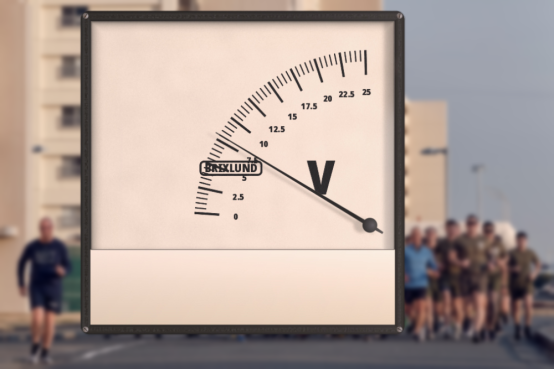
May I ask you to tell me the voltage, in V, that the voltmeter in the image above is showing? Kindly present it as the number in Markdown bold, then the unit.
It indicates **8** V
